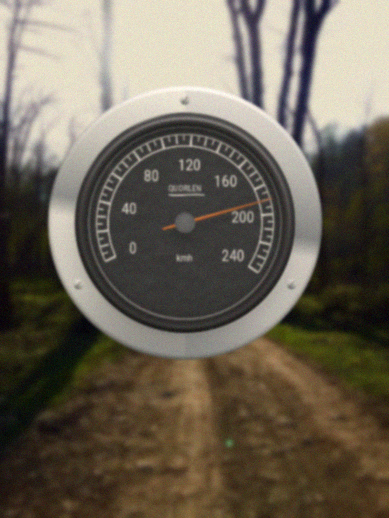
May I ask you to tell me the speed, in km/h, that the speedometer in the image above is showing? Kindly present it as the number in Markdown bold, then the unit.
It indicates **190** km/h
